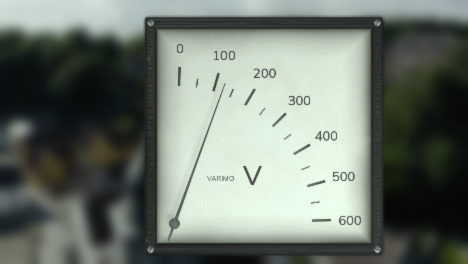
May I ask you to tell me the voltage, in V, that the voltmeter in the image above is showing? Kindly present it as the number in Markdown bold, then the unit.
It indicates **125** V
